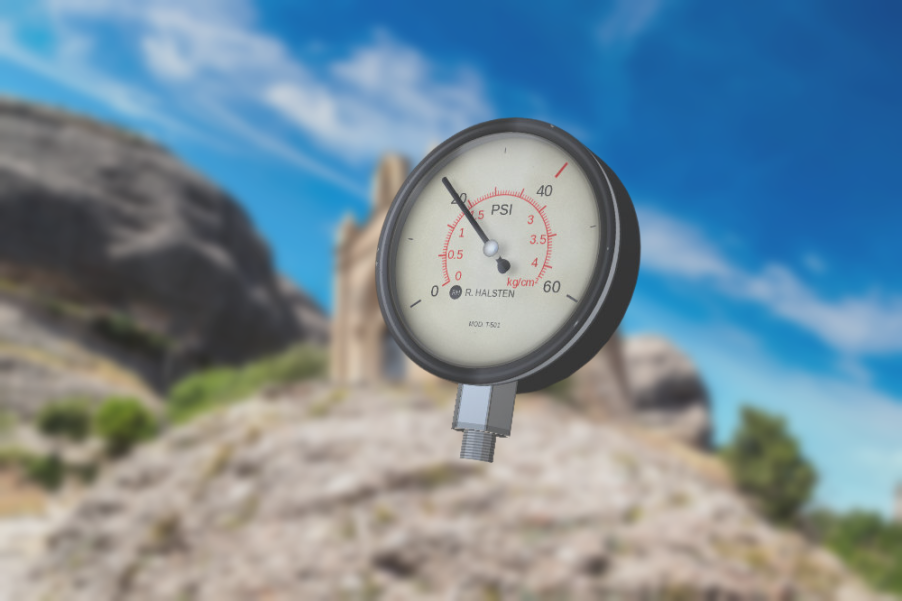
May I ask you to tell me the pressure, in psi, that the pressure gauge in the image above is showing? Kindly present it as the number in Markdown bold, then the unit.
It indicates **20** psi
